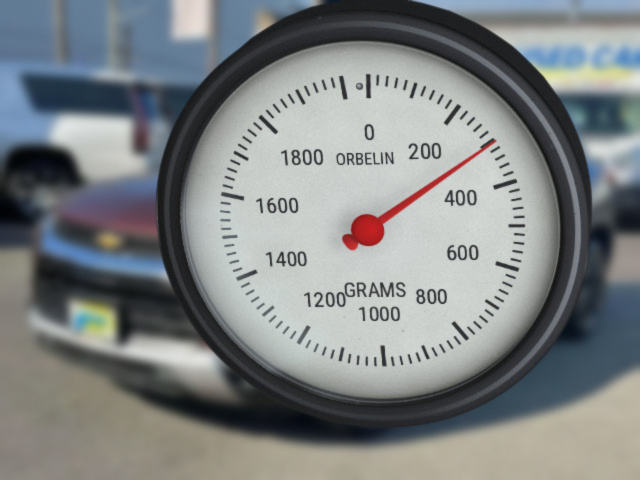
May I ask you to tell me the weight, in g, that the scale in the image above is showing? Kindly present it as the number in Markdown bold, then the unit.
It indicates **300** g
